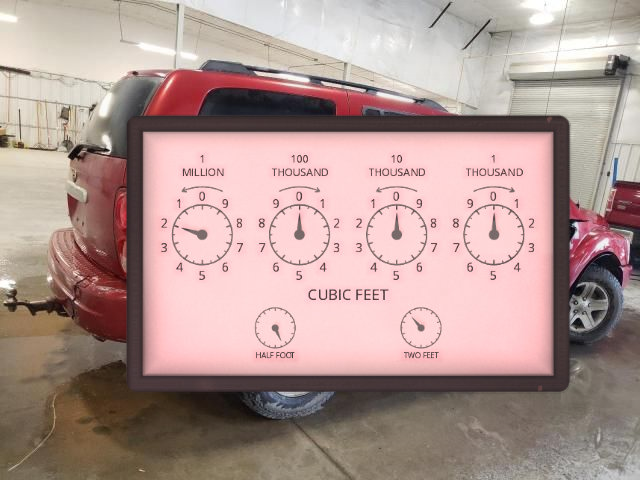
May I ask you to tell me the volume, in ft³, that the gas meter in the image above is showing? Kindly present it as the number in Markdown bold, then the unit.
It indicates **200000** ft³
